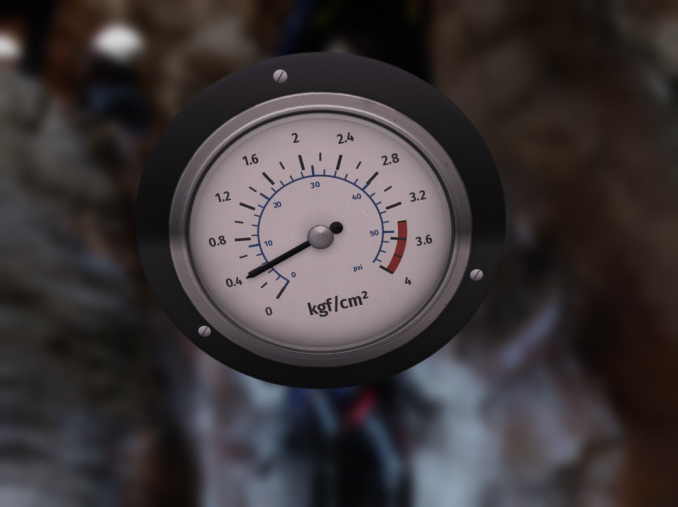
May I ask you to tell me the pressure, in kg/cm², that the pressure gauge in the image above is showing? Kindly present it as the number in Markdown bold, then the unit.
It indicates **0.4** kg/cm²
